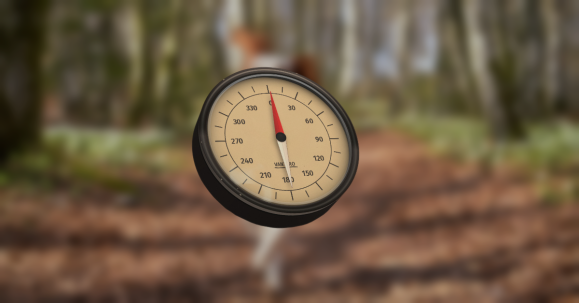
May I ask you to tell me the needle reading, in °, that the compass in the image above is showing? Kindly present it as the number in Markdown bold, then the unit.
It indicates **0** °
